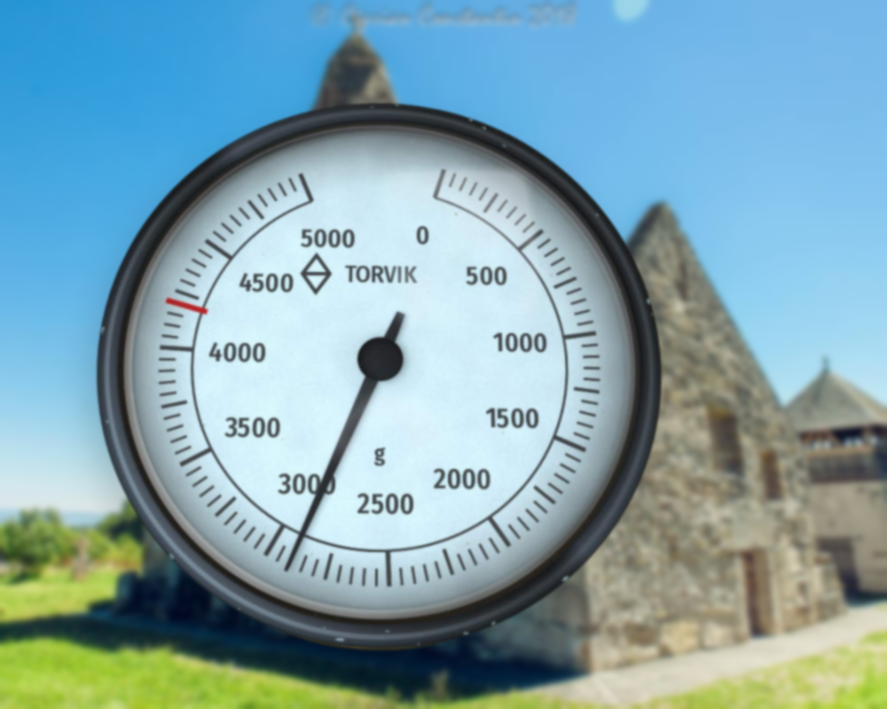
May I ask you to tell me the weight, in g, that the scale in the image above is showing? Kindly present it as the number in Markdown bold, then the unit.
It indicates **2900** g
